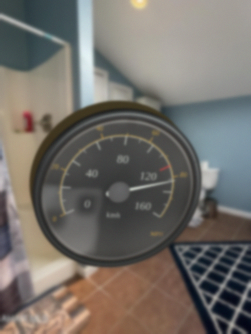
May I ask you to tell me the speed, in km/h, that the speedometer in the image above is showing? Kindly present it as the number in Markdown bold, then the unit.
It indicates **130** km/h
